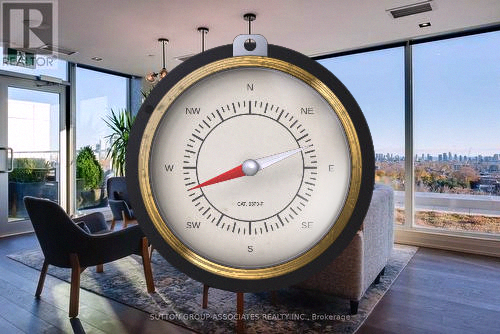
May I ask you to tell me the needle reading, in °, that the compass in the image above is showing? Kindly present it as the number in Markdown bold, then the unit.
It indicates **250** °
